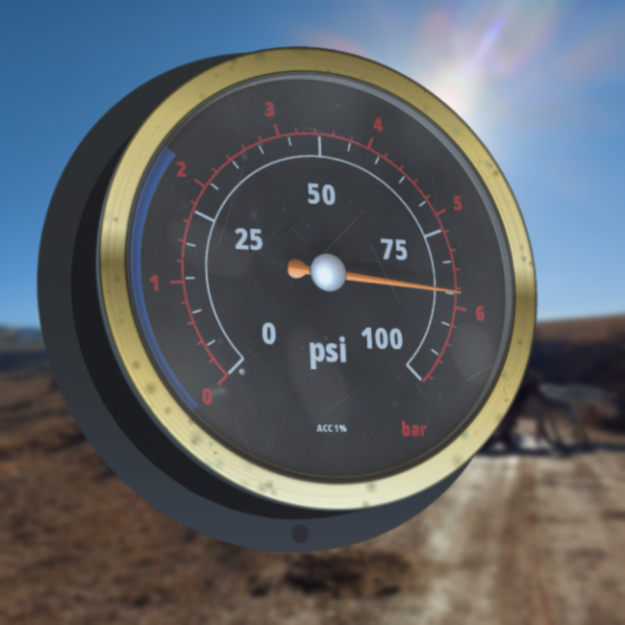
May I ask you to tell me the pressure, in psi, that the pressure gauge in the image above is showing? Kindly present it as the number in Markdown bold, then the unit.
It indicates **85** psi
